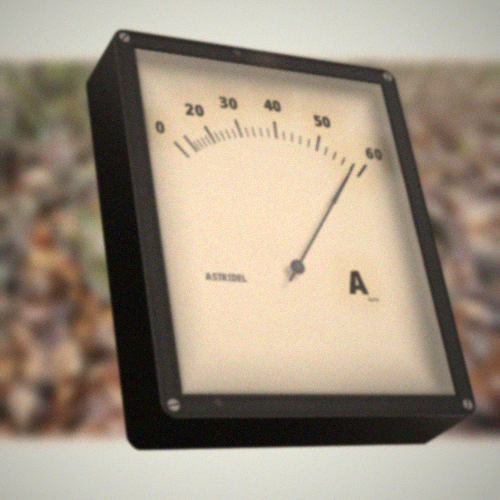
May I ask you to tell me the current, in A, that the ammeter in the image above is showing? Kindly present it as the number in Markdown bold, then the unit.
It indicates **58** A
